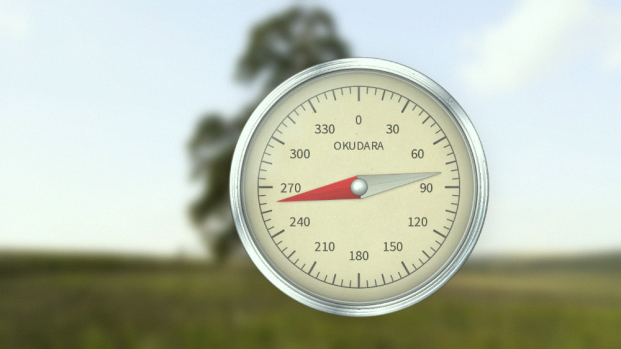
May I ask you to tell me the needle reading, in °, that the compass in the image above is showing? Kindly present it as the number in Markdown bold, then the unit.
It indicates **260** °
